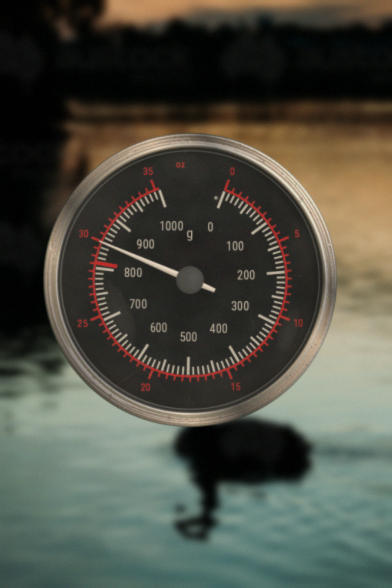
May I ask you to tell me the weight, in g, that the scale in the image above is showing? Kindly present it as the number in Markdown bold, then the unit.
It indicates **850** g
